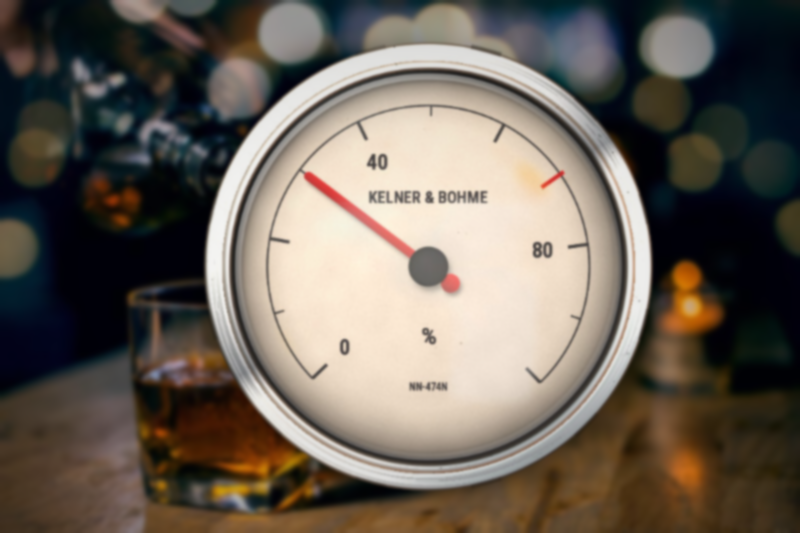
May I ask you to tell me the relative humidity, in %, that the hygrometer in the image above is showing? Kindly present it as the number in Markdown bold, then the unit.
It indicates **30** %
